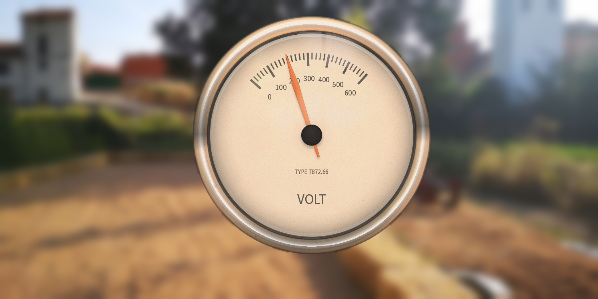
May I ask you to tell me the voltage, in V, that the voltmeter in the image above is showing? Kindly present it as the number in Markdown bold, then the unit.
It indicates **200** V
